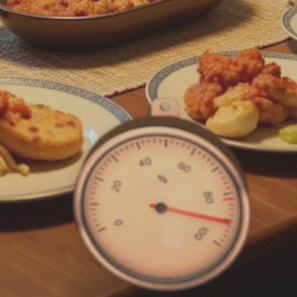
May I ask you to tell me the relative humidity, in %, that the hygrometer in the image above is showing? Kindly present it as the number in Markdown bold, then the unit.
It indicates **90** %
